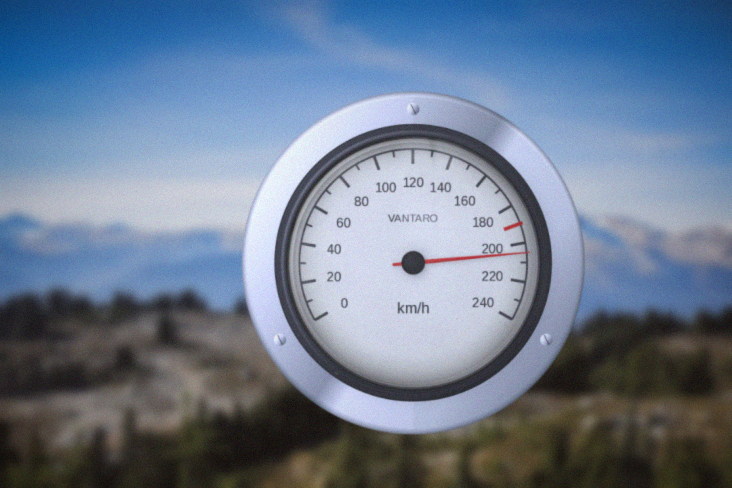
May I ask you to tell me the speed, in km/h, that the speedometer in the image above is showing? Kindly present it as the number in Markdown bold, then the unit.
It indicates **205** km/h
